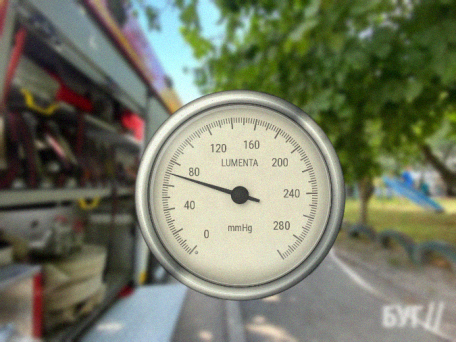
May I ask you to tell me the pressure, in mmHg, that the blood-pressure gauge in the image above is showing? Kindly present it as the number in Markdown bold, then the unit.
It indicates **70** mmHg
